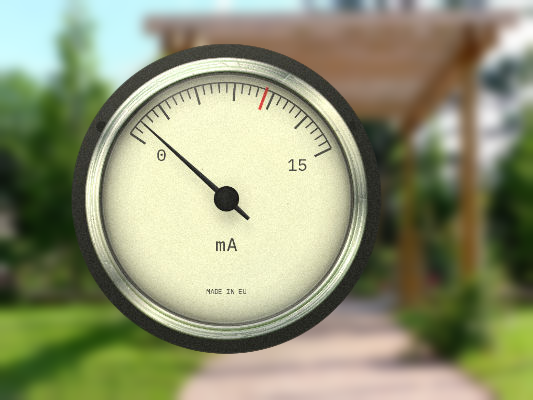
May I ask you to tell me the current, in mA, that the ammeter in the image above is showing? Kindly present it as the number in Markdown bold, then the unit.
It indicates **1** mA
